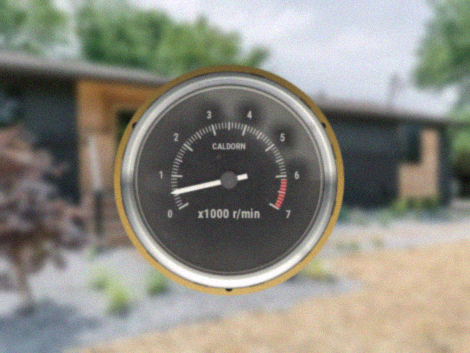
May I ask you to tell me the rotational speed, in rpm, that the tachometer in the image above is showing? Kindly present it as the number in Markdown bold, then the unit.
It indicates **500** rpm
